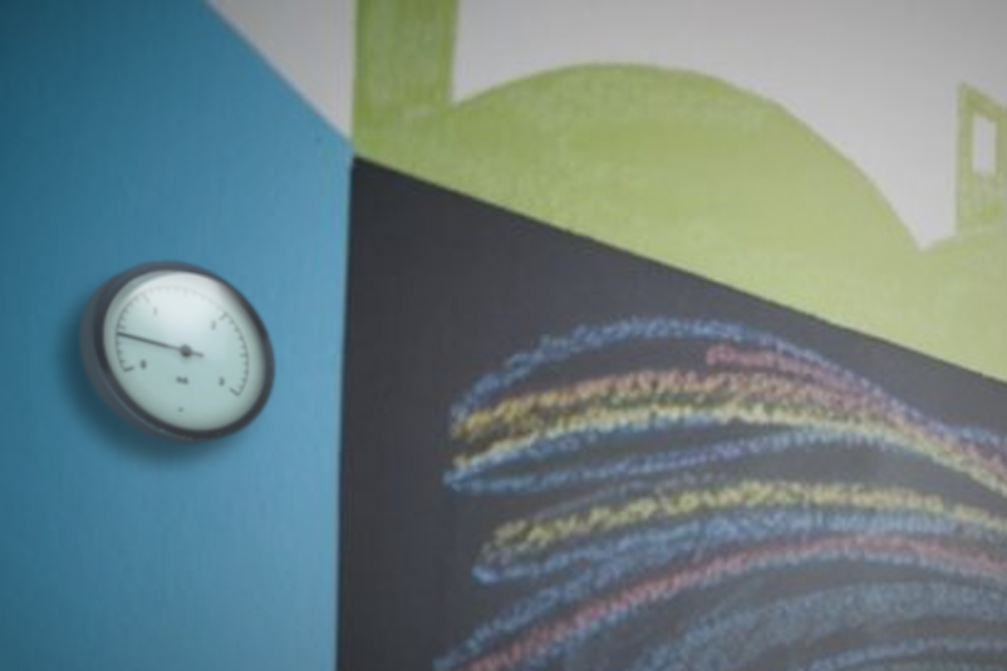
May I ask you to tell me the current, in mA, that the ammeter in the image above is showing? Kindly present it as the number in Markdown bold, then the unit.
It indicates **0.4** mA
